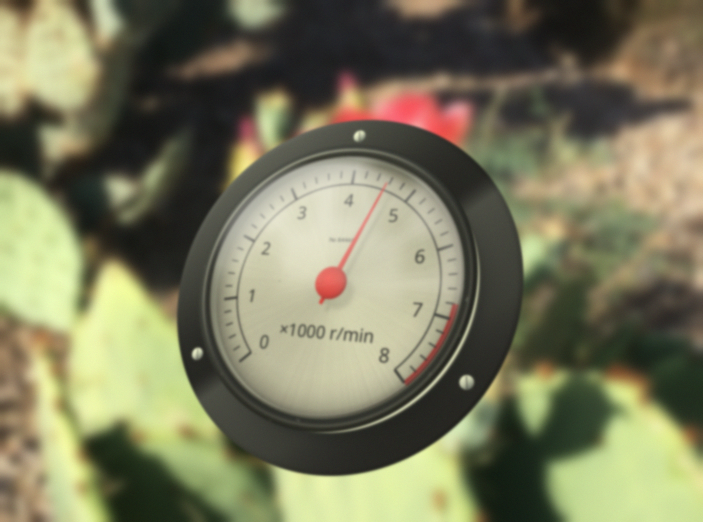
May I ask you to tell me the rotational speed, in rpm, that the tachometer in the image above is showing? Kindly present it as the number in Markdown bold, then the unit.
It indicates **4600** rpm
